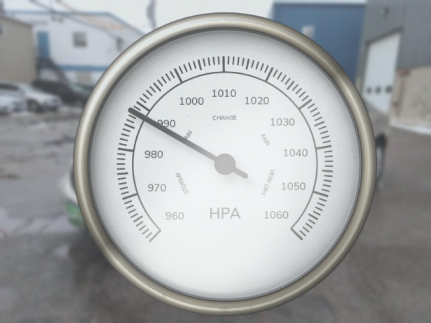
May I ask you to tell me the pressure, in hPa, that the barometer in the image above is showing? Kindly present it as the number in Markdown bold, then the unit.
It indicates **988** hPa
